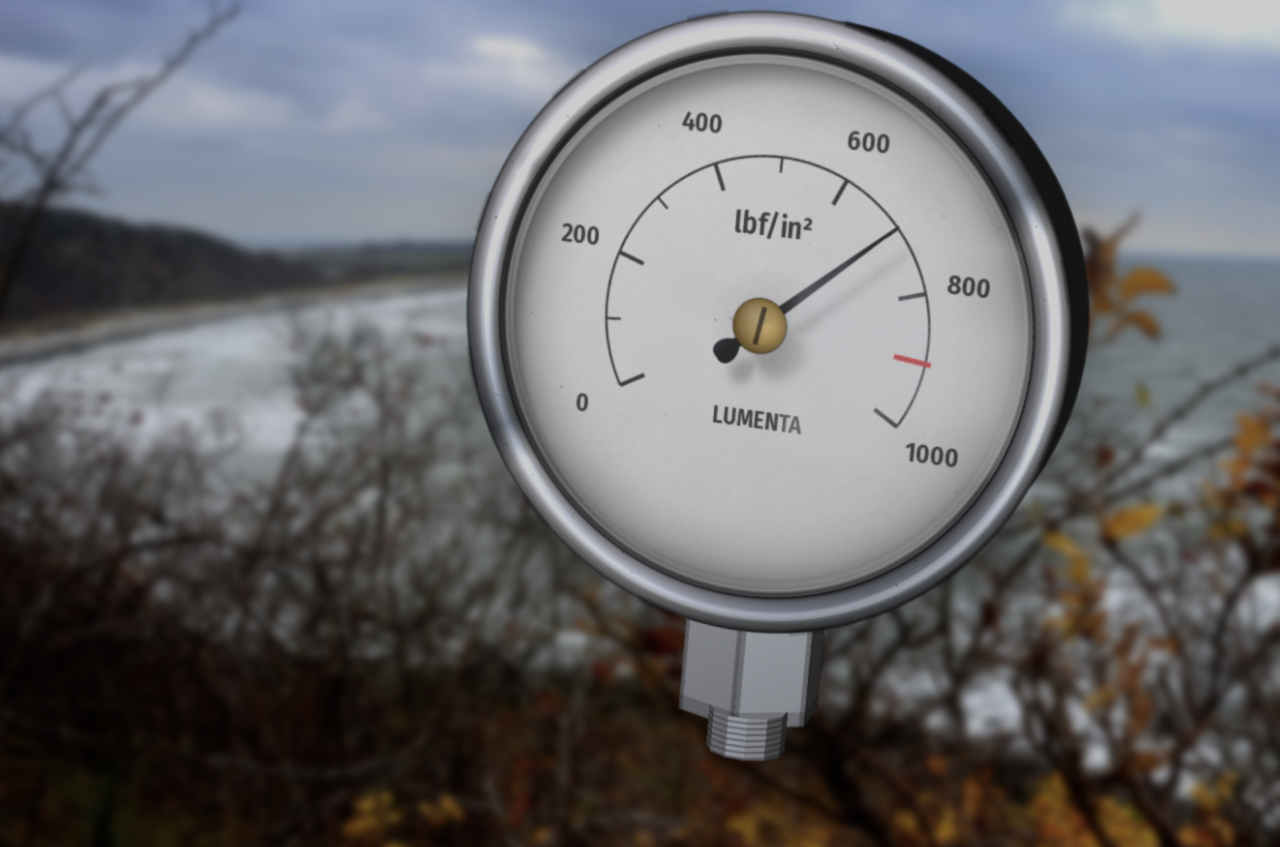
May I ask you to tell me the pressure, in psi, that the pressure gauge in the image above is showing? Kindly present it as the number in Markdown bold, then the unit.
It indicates **700** psi
